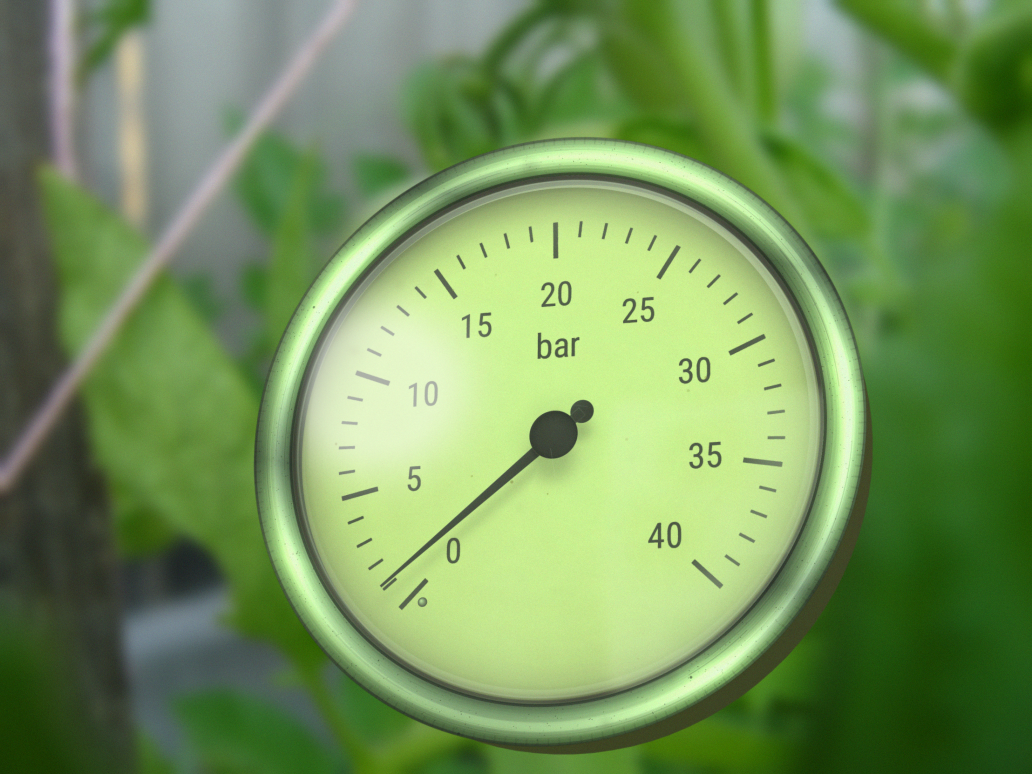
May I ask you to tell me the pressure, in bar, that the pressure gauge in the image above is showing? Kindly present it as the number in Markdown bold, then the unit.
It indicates **1** bar
